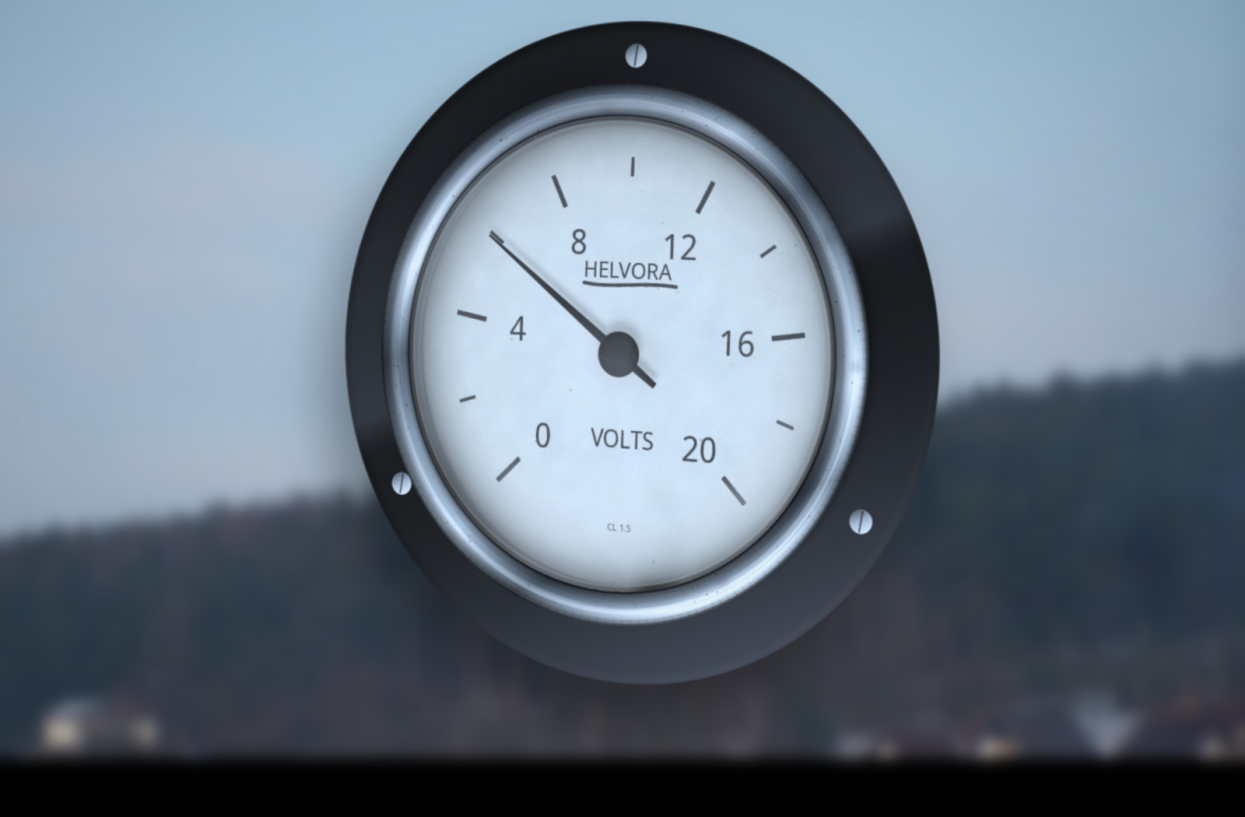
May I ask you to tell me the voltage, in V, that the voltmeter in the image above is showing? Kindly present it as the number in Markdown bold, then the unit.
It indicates **6** V
